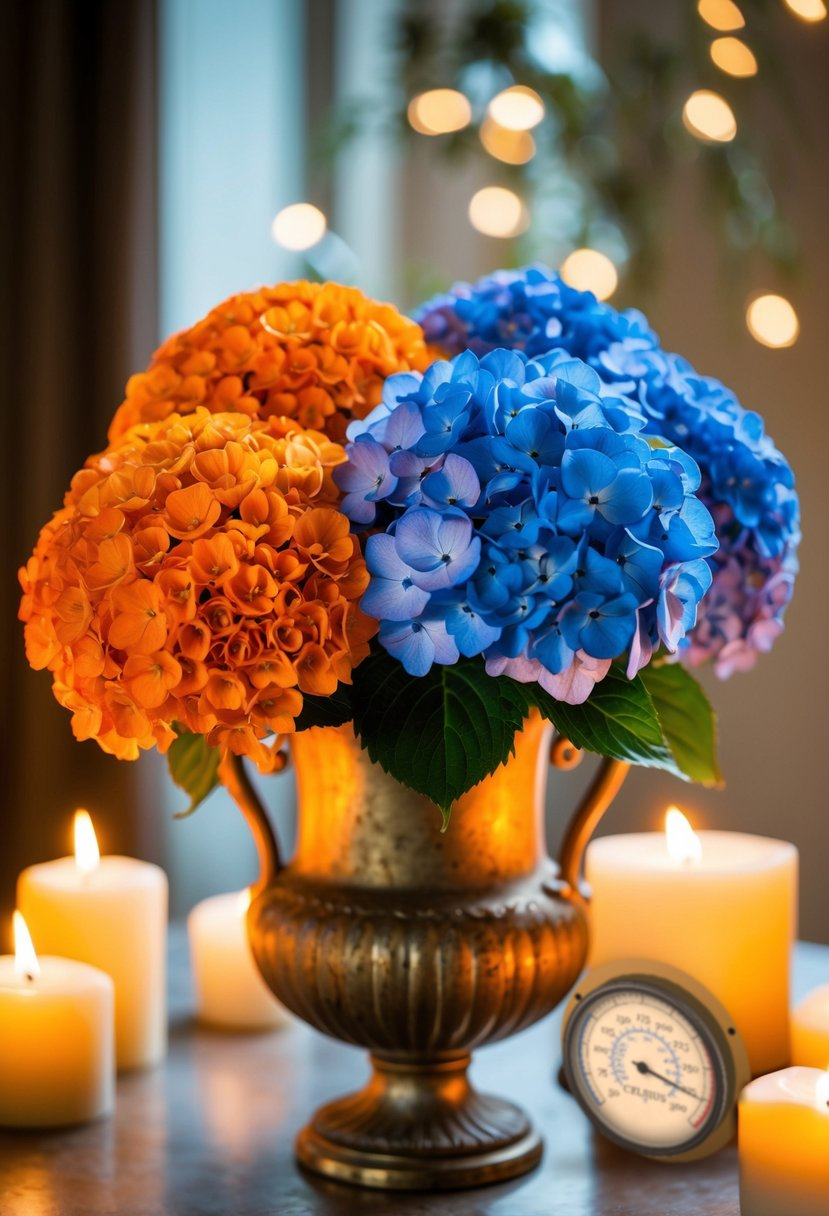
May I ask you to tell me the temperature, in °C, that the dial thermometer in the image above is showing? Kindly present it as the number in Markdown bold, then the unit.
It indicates **275** °C
